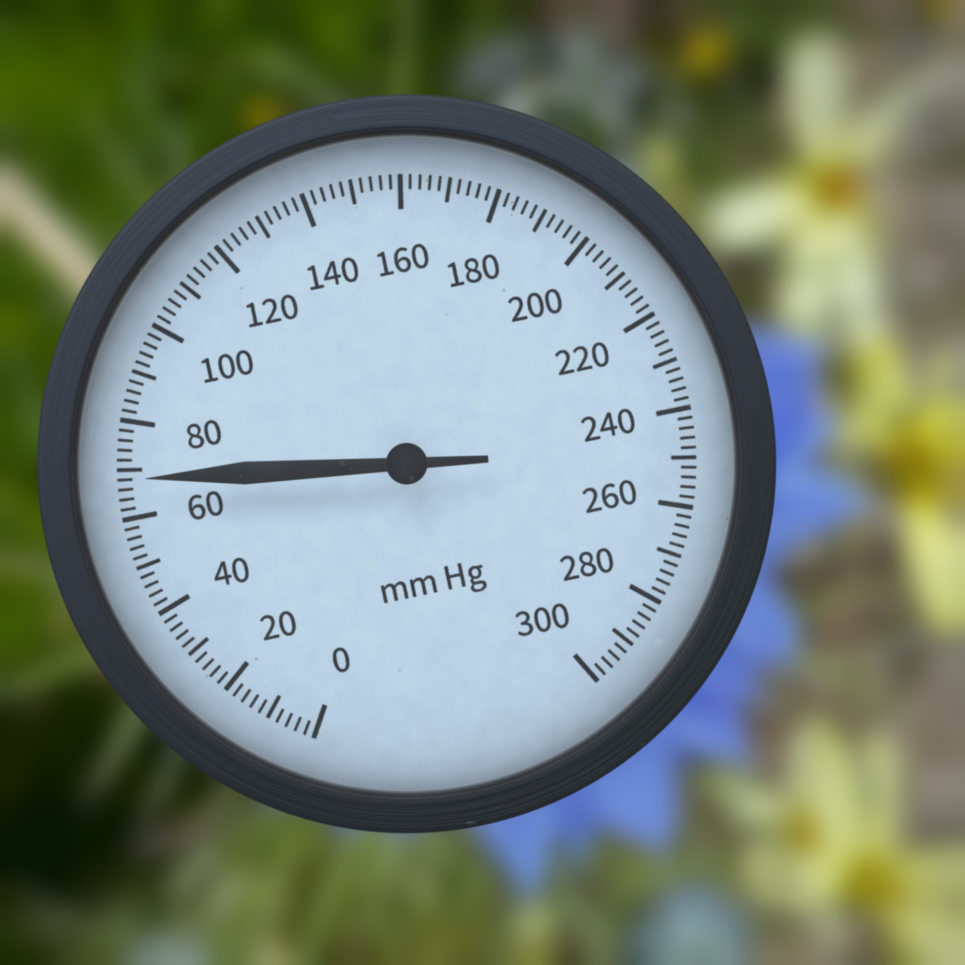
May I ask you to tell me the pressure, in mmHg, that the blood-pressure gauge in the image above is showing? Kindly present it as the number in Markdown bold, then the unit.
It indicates **68** mmHg
